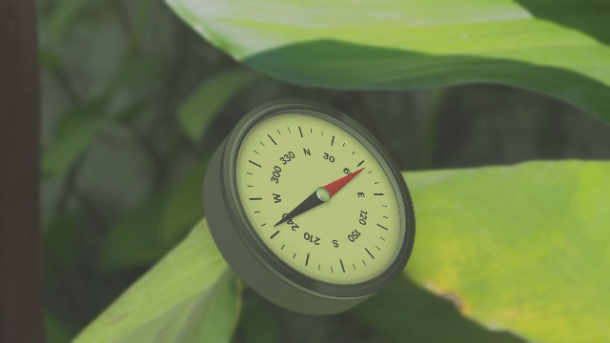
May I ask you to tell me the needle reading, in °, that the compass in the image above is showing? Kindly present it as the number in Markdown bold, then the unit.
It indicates **65** °
